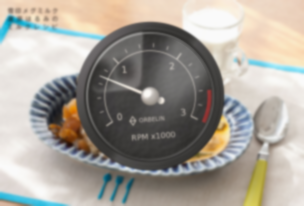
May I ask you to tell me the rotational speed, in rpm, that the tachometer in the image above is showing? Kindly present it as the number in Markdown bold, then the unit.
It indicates **700** rpm
